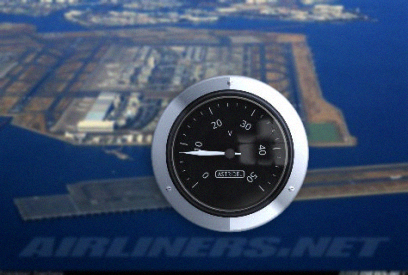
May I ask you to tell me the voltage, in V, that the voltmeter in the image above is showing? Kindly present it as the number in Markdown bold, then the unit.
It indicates **8** V
